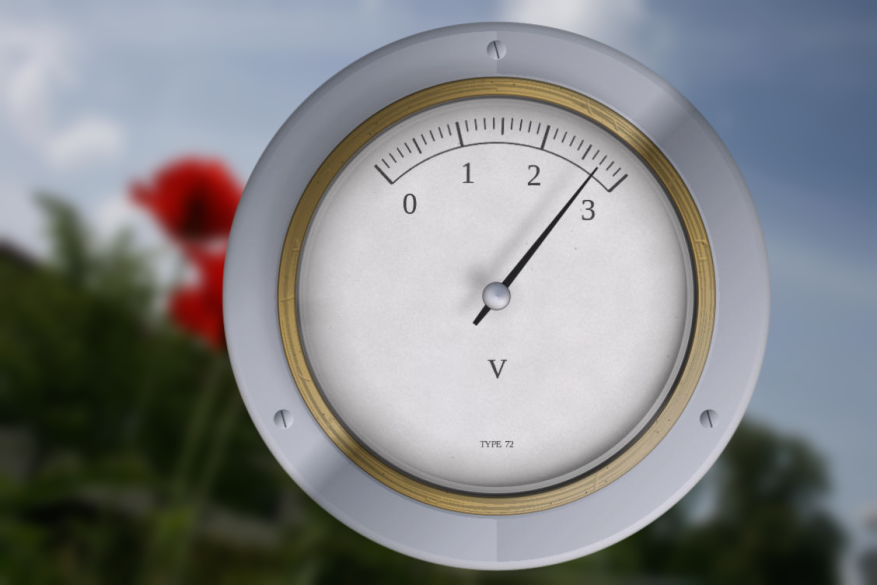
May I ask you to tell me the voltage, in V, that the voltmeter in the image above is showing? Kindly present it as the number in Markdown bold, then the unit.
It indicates **2.7** V
